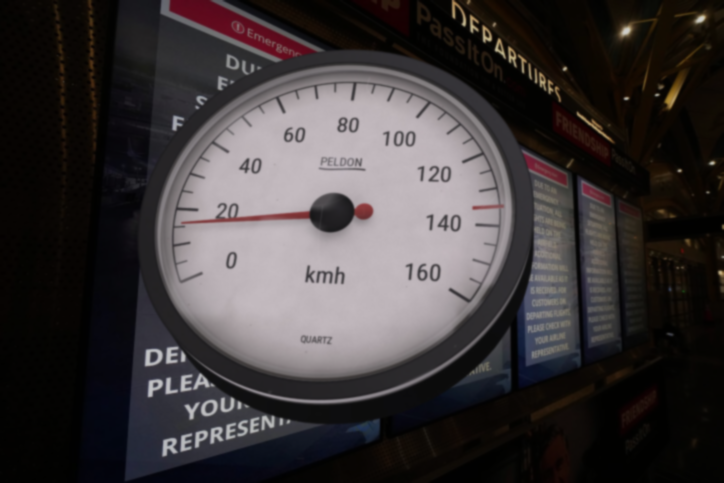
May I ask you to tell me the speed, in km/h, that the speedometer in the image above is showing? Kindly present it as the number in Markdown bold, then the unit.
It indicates **15** km/h
